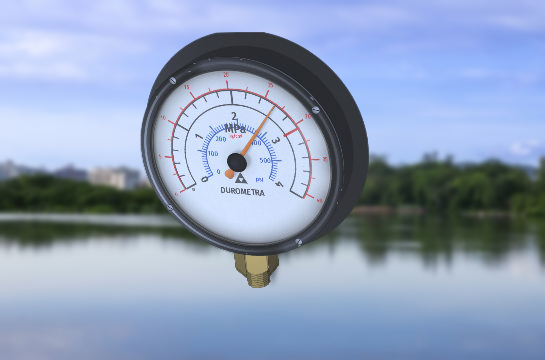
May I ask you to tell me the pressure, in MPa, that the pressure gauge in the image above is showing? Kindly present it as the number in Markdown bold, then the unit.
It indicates **2.6** MPa
